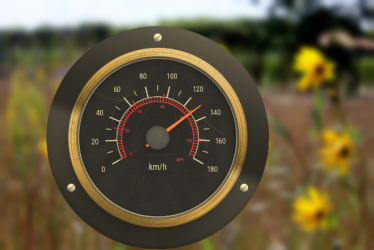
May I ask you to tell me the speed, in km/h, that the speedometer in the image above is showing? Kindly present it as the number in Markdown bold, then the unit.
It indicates **130** km/h
